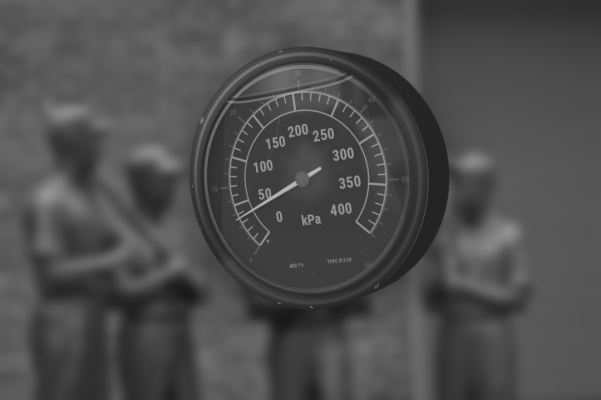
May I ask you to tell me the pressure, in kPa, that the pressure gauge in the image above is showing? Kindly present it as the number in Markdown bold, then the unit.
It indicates **35** kPa
